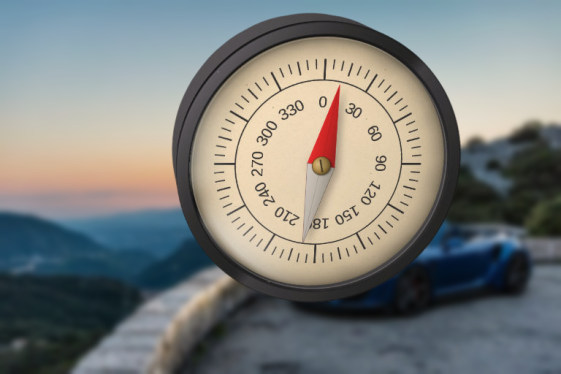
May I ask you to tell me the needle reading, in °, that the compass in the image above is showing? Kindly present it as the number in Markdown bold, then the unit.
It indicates **10** °
